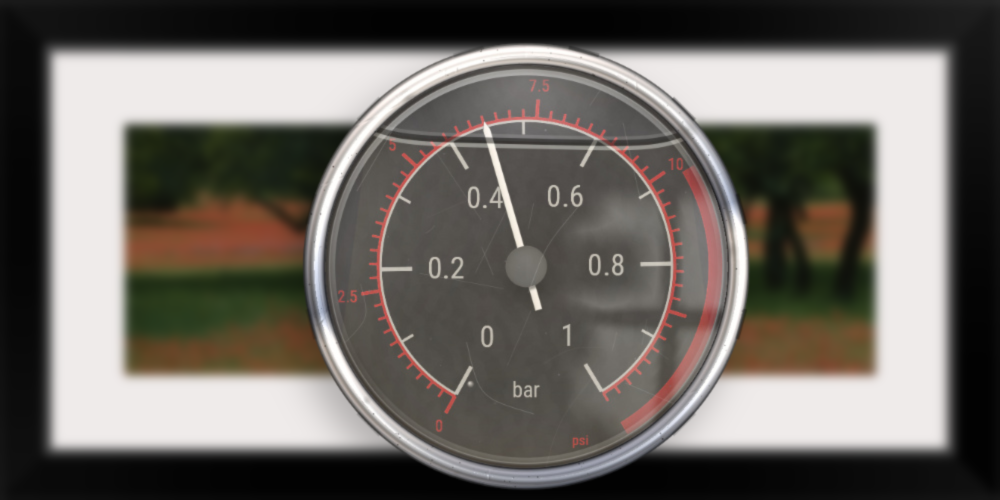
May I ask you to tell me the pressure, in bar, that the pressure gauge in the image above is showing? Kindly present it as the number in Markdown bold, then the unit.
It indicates **0.45** bar
